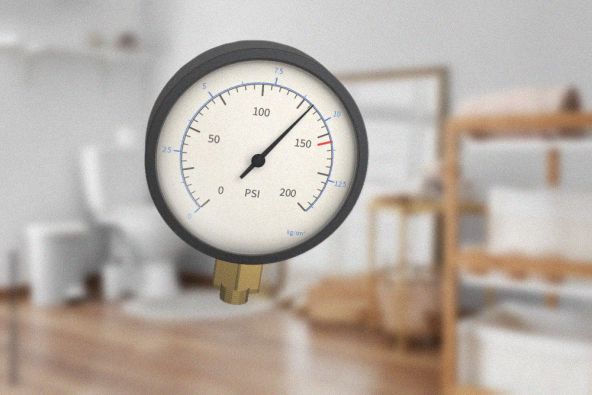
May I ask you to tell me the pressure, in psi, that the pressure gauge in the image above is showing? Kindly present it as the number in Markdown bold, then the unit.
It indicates **130** psi
